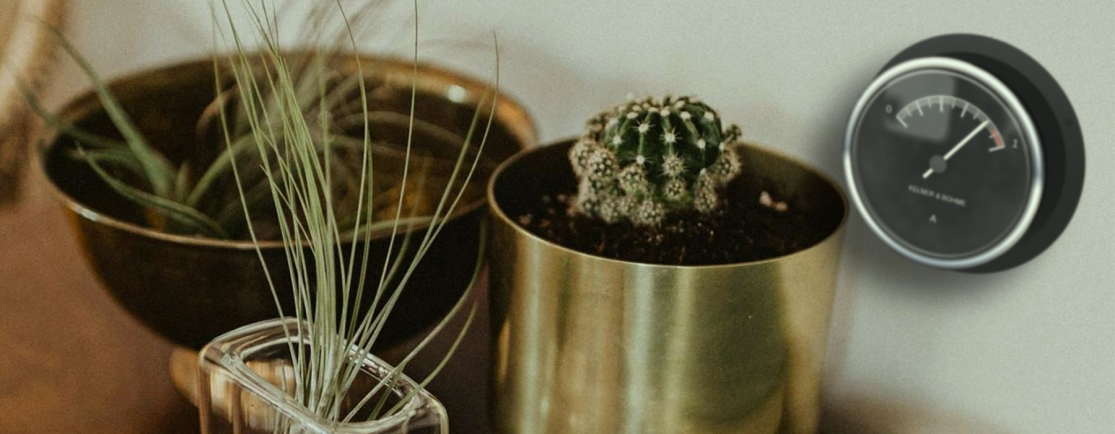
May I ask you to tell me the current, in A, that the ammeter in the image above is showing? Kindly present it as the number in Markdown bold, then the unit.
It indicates **0.8** A
